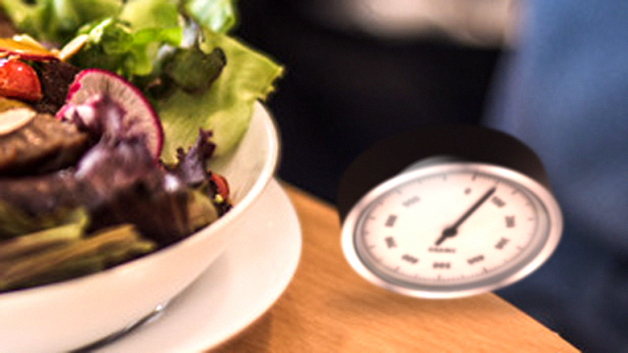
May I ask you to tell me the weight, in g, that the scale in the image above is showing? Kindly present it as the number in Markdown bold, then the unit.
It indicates **50** g
